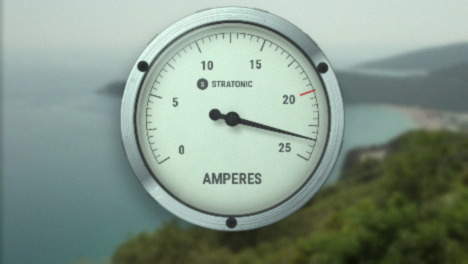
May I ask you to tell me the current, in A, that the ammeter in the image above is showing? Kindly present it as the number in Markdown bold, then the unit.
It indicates **23.5** A
